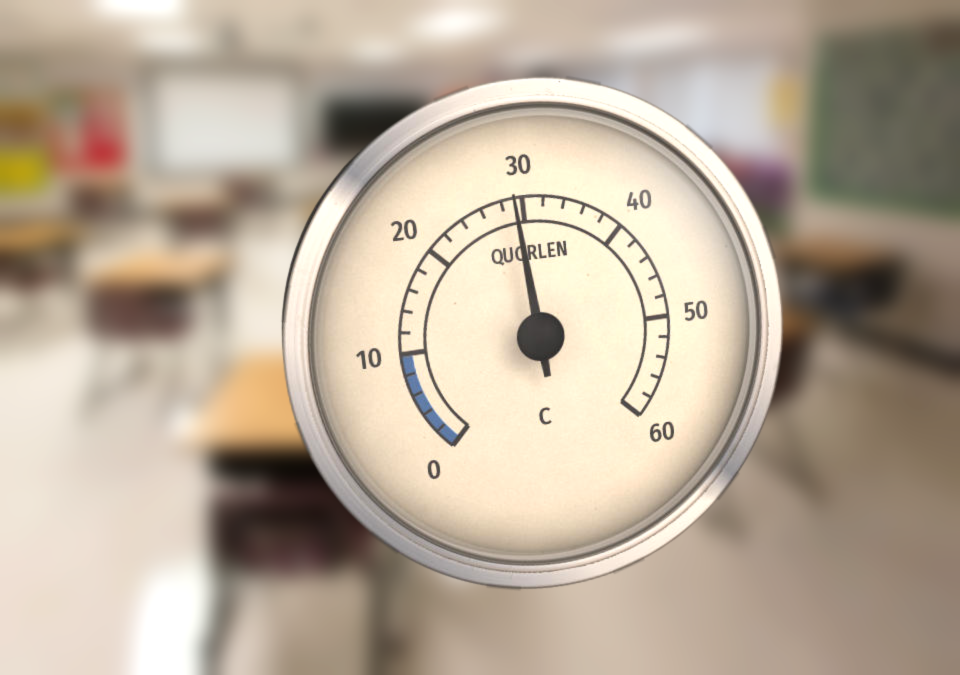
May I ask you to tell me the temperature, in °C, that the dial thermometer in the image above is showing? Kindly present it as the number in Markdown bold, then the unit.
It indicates **29** °C
